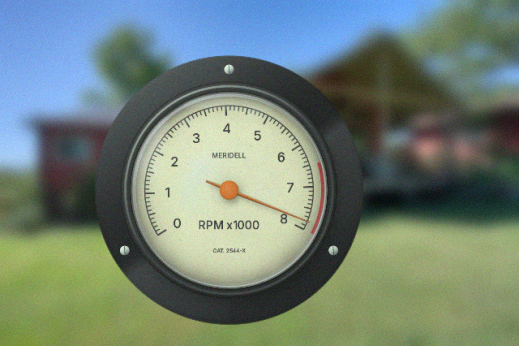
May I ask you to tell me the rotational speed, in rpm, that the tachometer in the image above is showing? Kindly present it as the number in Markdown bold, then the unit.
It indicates **7800** rpm
